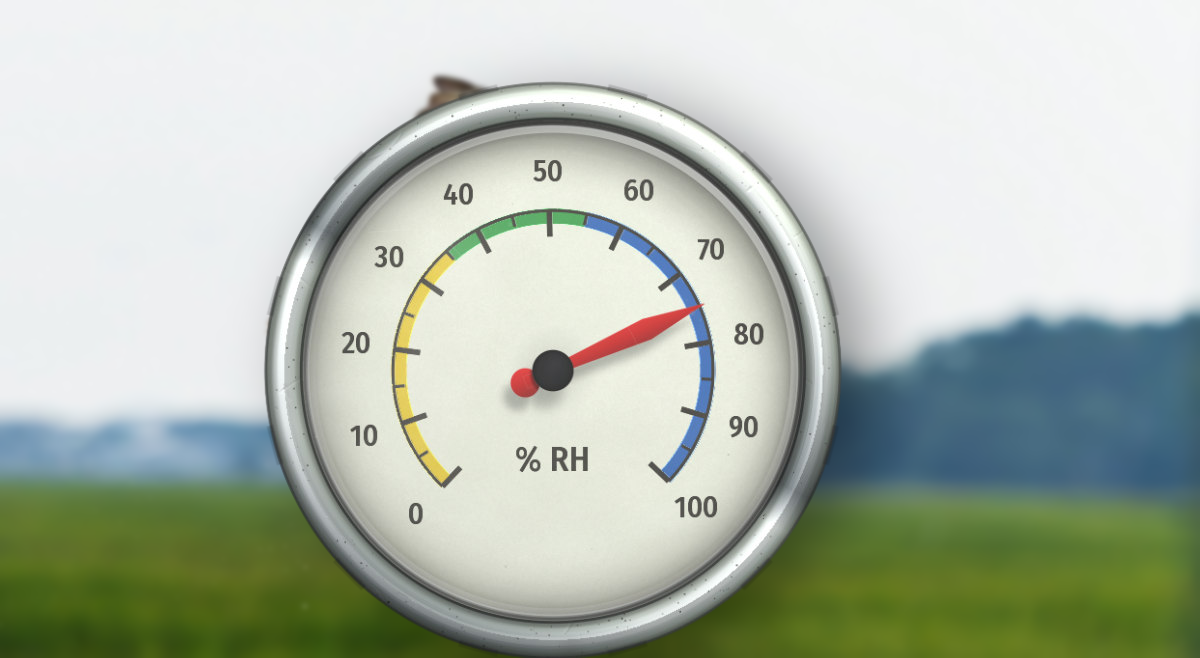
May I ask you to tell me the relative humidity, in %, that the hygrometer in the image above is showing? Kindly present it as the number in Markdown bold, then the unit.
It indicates **75** %
